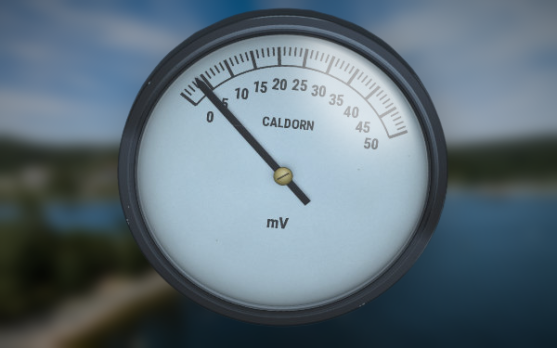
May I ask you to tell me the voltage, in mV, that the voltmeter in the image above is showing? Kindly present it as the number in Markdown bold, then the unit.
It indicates **4** mV
